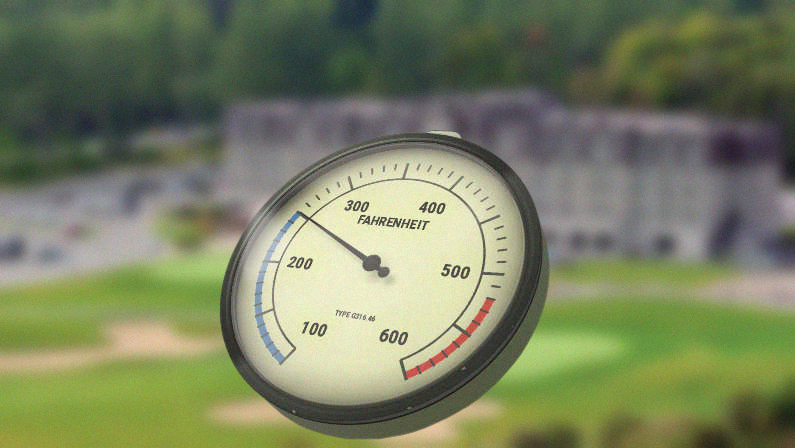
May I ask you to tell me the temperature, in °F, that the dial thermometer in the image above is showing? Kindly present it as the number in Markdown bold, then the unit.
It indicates **250** °F
